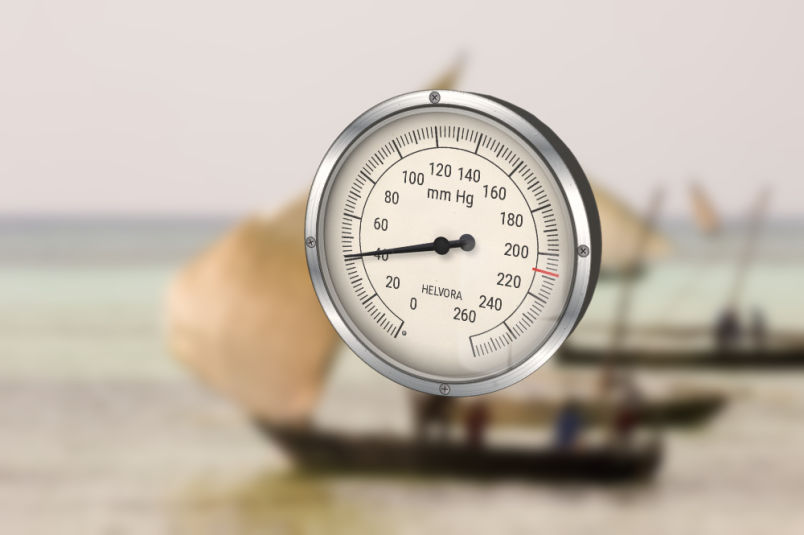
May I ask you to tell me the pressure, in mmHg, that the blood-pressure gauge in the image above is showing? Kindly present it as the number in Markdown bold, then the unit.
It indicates **42** mmHg
